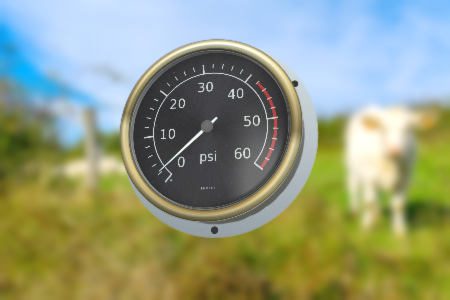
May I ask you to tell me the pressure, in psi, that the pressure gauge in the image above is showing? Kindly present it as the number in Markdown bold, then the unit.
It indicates **2** psi
